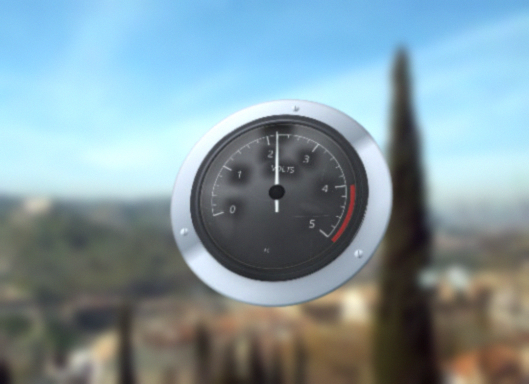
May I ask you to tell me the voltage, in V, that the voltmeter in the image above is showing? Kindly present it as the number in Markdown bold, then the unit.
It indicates **2.2** V
